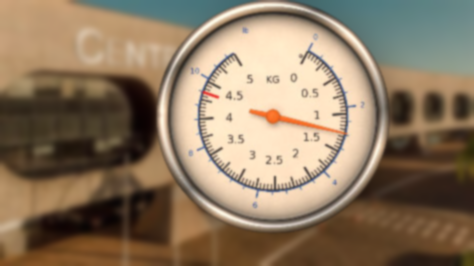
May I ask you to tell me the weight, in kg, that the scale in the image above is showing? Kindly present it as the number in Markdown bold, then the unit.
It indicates **1.25** kg
